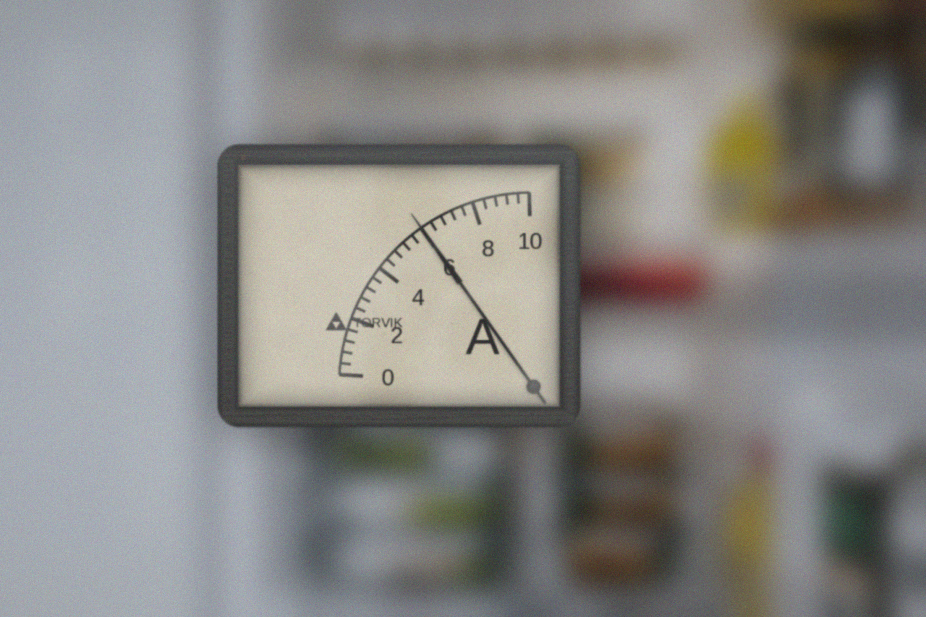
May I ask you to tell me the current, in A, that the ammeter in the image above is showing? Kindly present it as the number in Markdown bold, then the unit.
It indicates **6** A
